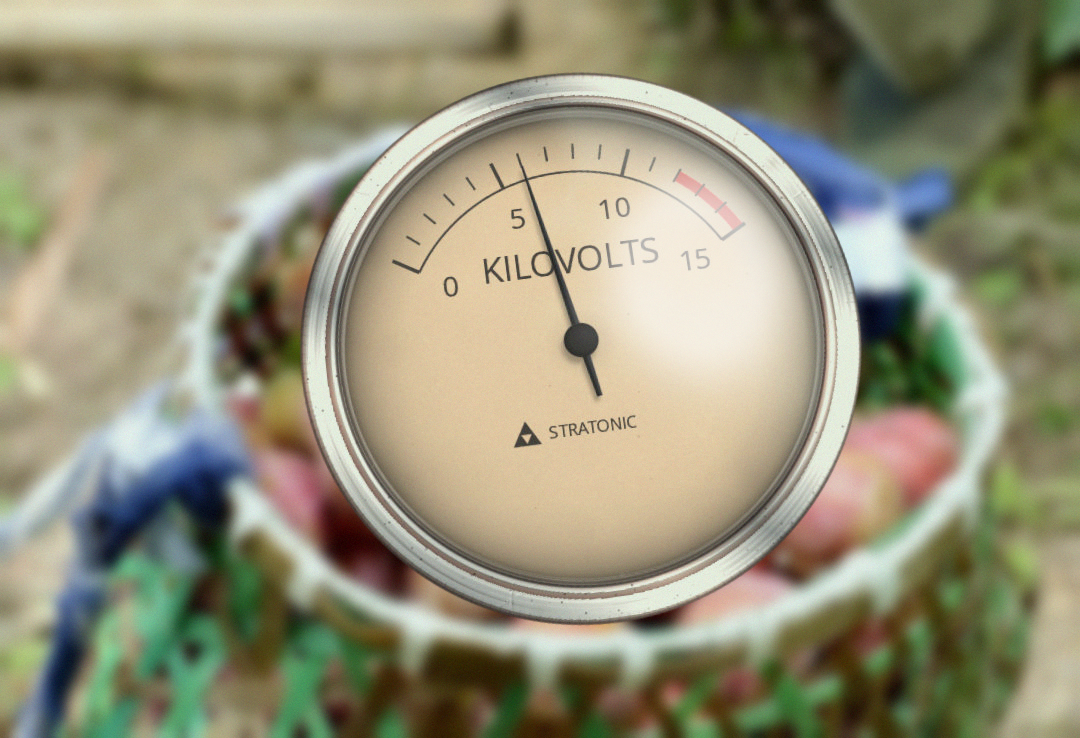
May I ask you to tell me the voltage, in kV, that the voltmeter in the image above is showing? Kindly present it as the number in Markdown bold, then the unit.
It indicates **6** kV
